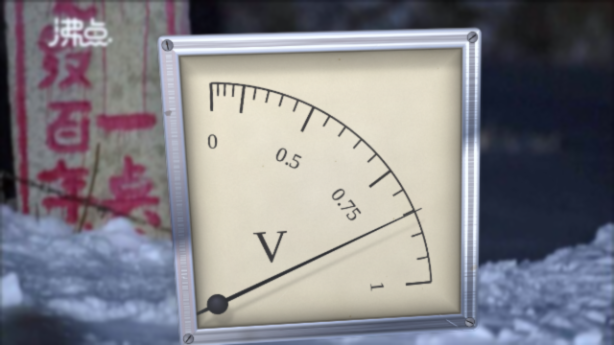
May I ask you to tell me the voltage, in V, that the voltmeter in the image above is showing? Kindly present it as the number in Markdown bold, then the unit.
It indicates **0.85** V
